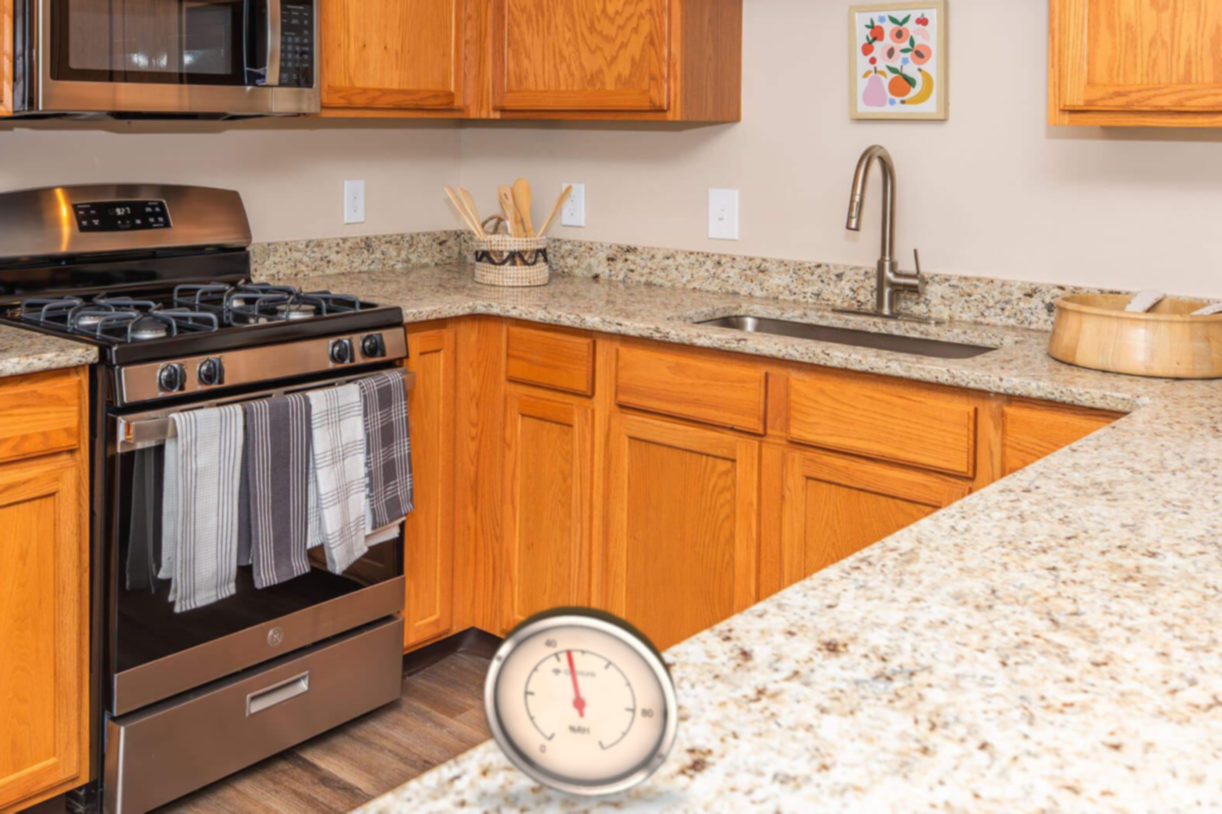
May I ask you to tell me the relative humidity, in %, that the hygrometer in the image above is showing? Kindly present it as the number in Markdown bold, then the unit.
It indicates **45** %
